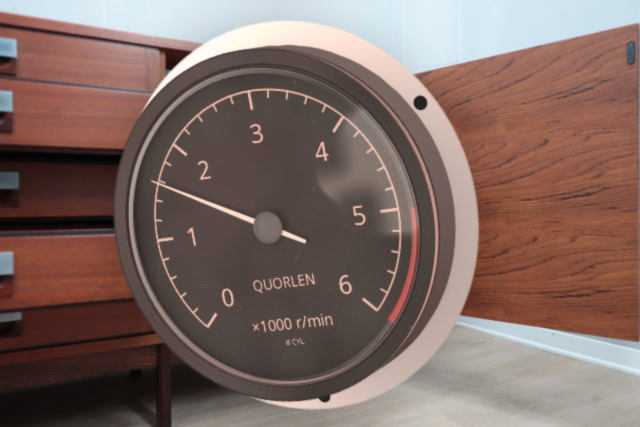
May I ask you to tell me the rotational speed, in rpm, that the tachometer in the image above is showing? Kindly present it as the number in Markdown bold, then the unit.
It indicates **1600** rpm
